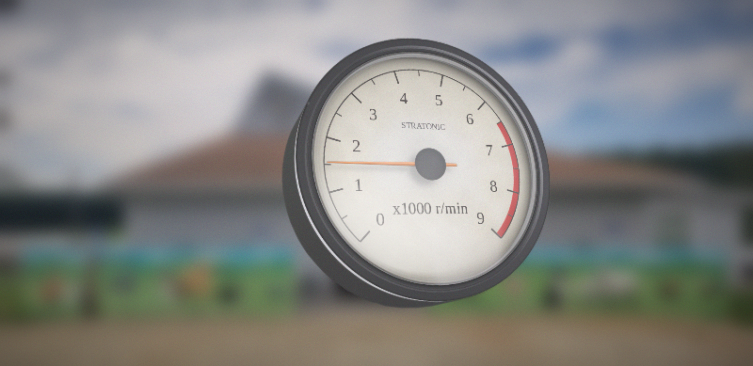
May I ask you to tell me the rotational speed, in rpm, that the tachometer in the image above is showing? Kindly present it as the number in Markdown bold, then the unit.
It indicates **1500** rpm
